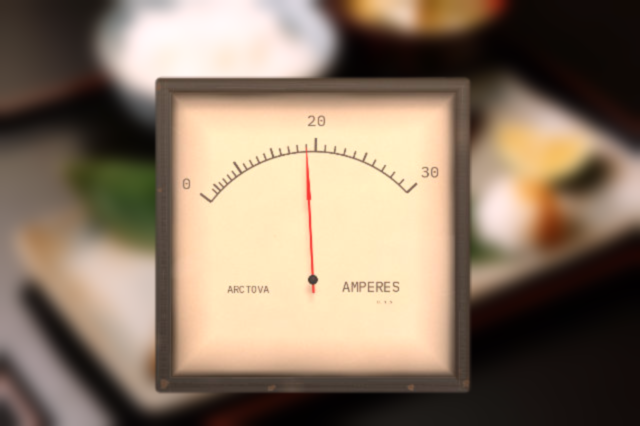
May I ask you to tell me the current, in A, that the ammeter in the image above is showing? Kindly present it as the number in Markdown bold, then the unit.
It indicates **19** A
